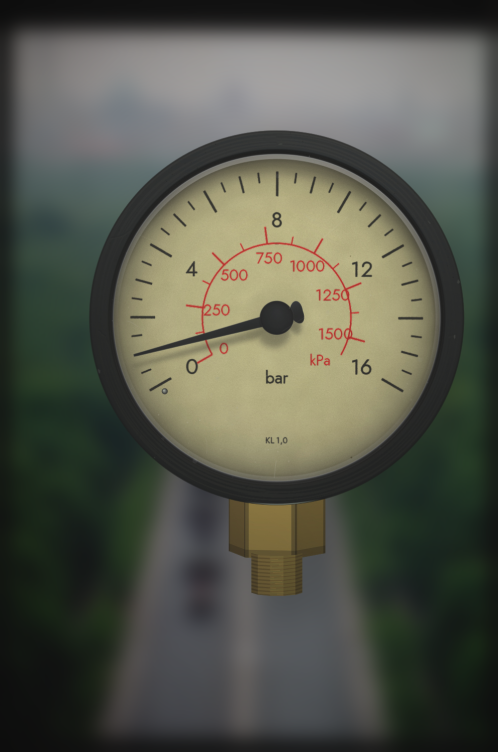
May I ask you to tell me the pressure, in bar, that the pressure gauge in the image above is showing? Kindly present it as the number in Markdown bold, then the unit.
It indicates **1** bar
